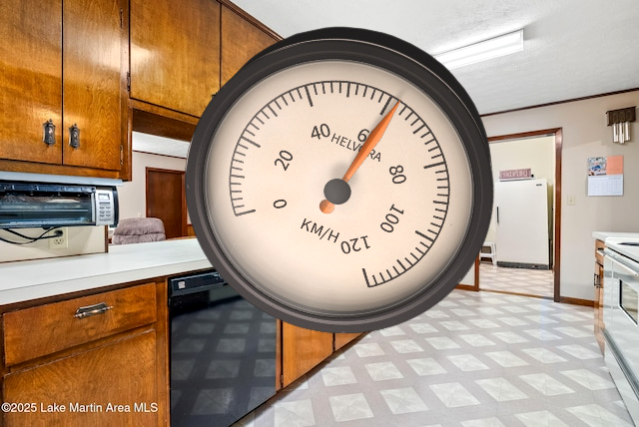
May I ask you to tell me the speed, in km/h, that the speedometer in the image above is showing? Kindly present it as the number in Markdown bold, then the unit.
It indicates **62** km/h
